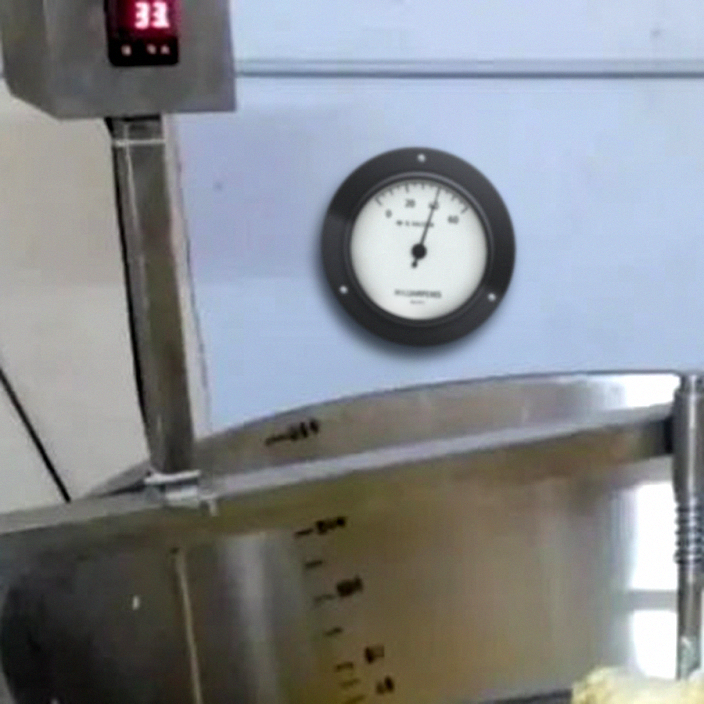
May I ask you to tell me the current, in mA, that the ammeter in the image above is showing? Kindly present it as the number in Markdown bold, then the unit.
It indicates **40** mA
